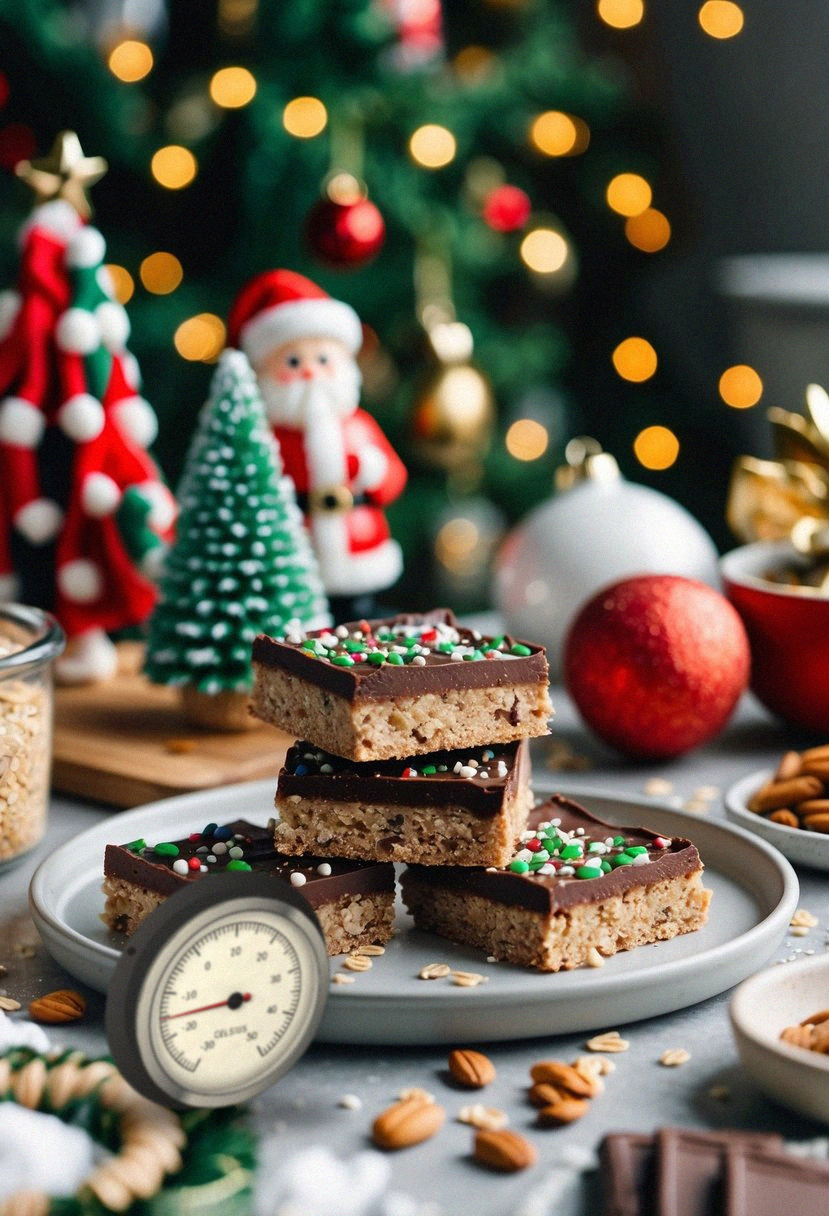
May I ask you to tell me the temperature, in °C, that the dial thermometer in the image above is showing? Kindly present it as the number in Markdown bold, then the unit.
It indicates **-15** °C
